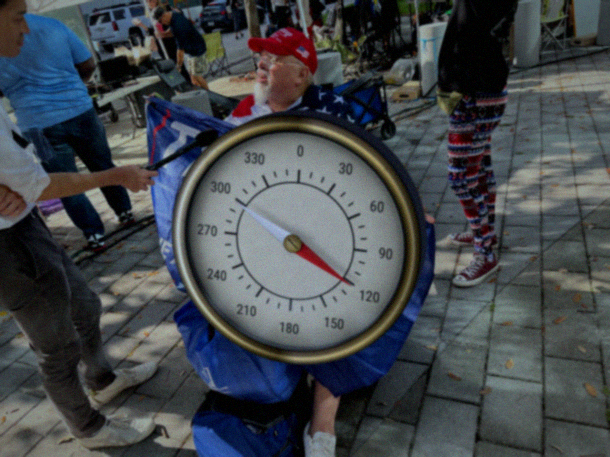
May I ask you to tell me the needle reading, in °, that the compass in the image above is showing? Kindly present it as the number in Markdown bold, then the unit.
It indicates **120** °
